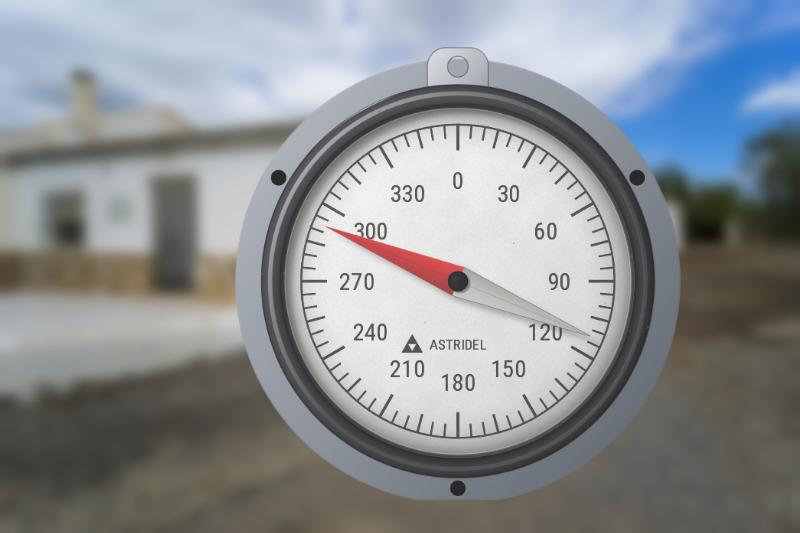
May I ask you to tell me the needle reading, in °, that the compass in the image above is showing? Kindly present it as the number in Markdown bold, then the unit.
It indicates **292.5** °
